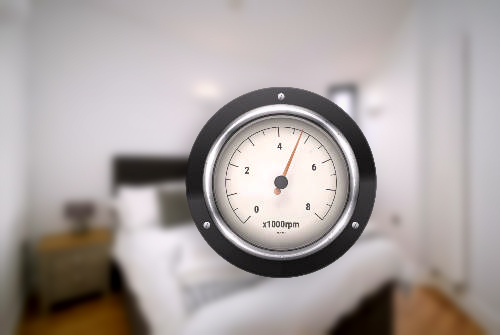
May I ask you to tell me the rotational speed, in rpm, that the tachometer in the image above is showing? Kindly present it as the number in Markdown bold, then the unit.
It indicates **4750** rpm
